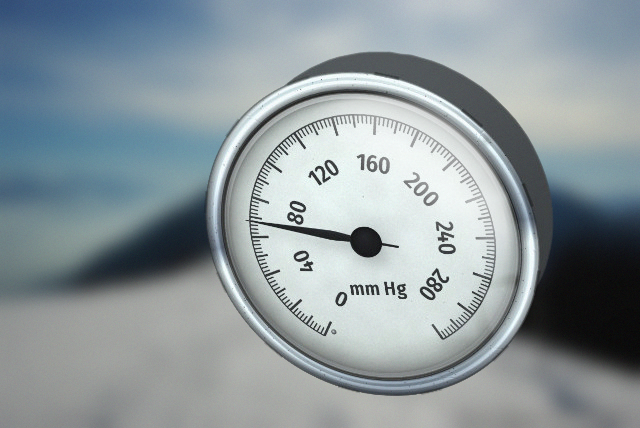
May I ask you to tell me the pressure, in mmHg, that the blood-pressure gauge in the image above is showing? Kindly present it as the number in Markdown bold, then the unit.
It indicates **70** mmHg
